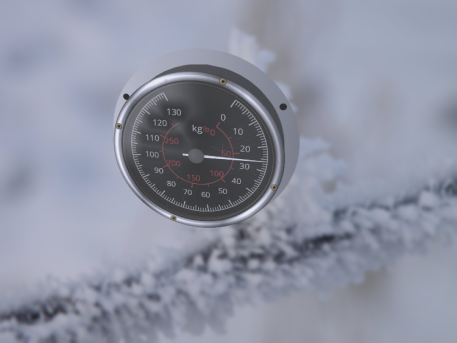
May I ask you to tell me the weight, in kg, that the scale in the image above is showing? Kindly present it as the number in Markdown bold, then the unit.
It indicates **25** kg
